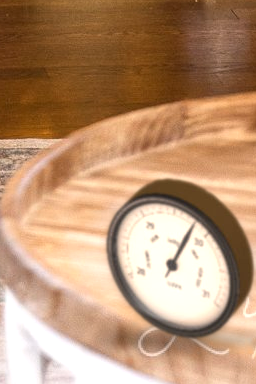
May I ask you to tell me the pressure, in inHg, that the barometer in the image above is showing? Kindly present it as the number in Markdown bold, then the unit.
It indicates **29.8** inHg
